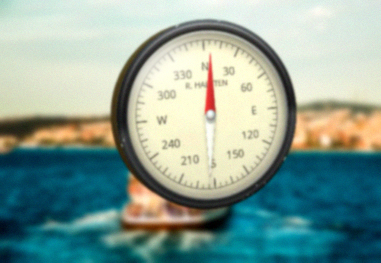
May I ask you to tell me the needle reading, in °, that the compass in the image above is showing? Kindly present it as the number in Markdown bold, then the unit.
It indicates **5** °
